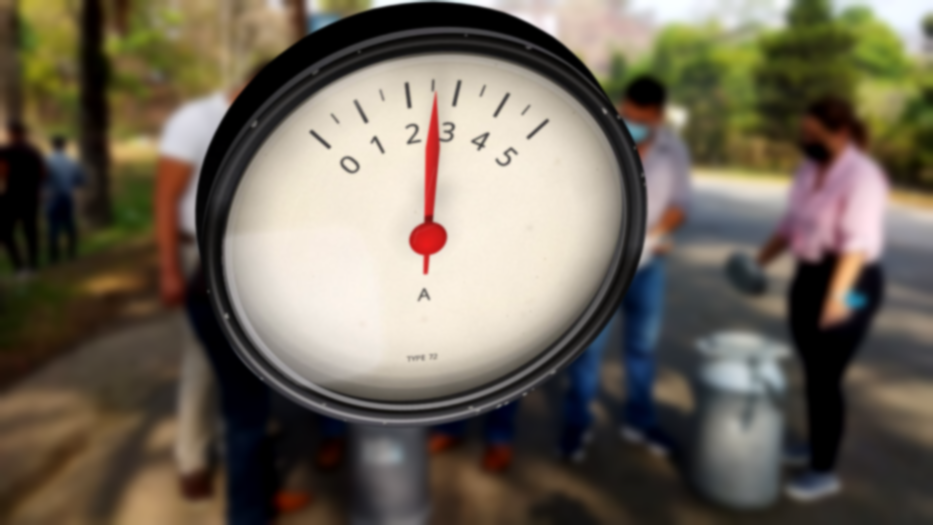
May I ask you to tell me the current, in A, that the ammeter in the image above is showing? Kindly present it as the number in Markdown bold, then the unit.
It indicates **2.5** A
